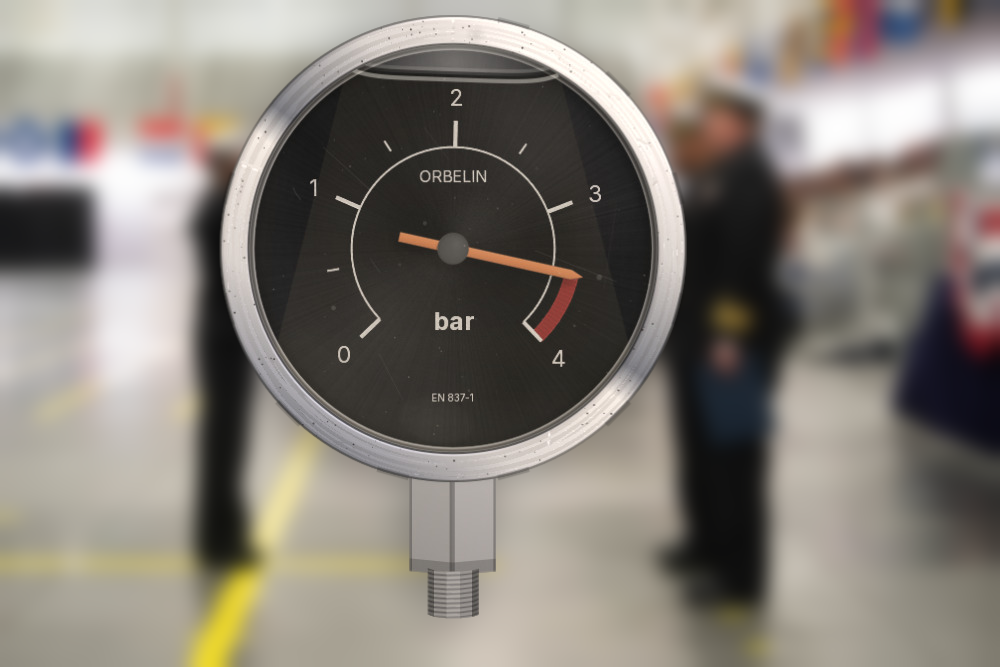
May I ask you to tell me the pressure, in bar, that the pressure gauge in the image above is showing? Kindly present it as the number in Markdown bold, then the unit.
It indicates **3.5** bar
